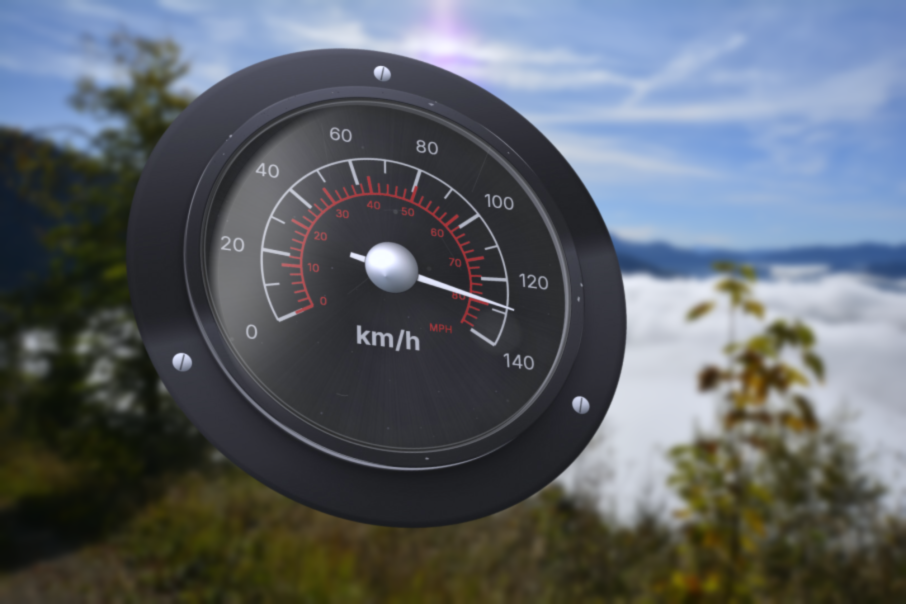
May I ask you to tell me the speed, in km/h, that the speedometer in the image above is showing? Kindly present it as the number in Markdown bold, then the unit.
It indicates **130** km/h
